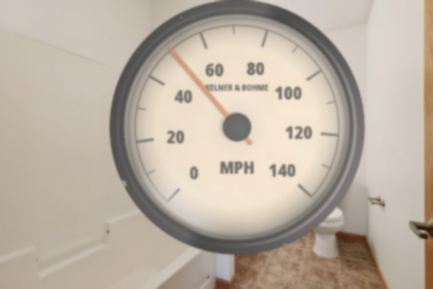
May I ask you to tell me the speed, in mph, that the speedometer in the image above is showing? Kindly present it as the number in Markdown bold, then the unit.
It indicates **50** mph
